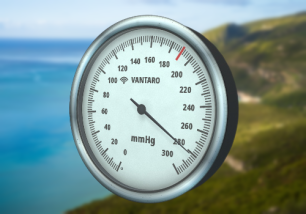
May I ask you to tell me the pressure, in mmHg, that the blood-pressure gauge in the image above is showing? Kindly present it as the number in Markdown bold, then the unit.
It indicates **280** mmHg
